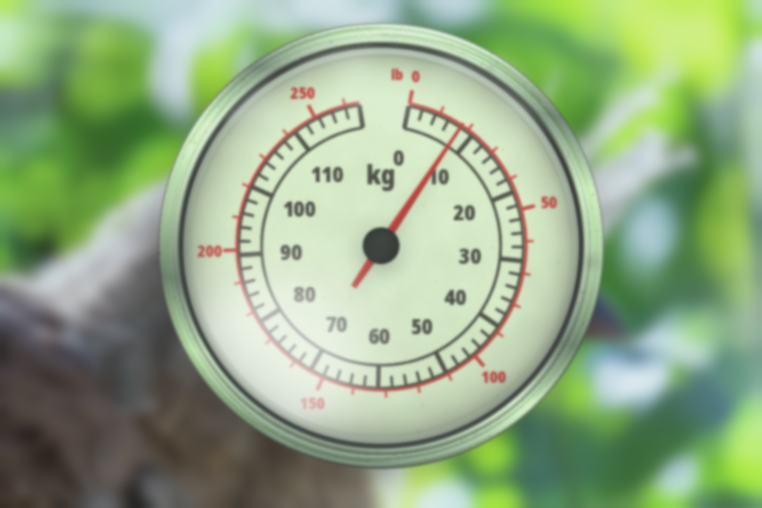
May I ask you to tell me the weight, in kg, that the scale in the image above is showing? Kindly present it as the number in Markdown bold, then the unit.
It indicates **8** kg
